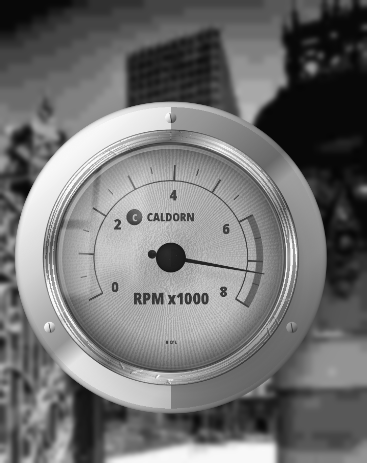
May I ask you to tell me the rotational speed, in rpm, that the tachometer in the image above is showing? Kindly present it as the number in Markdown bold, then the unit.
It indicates **7250** rpm
